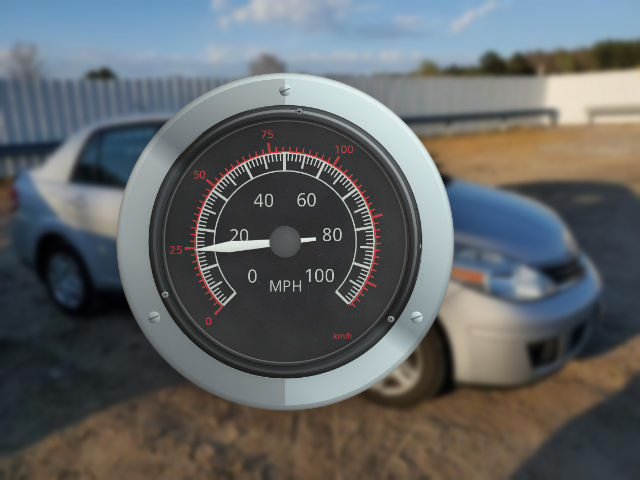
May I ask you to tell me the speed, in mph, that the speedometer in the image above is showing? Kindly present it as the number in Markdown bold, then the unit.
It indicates **15** mph
